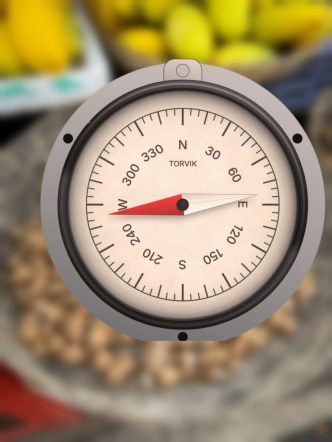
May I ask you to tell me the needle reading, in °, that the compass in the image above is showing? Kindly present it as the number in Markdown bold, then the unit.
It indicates **262.5** °
